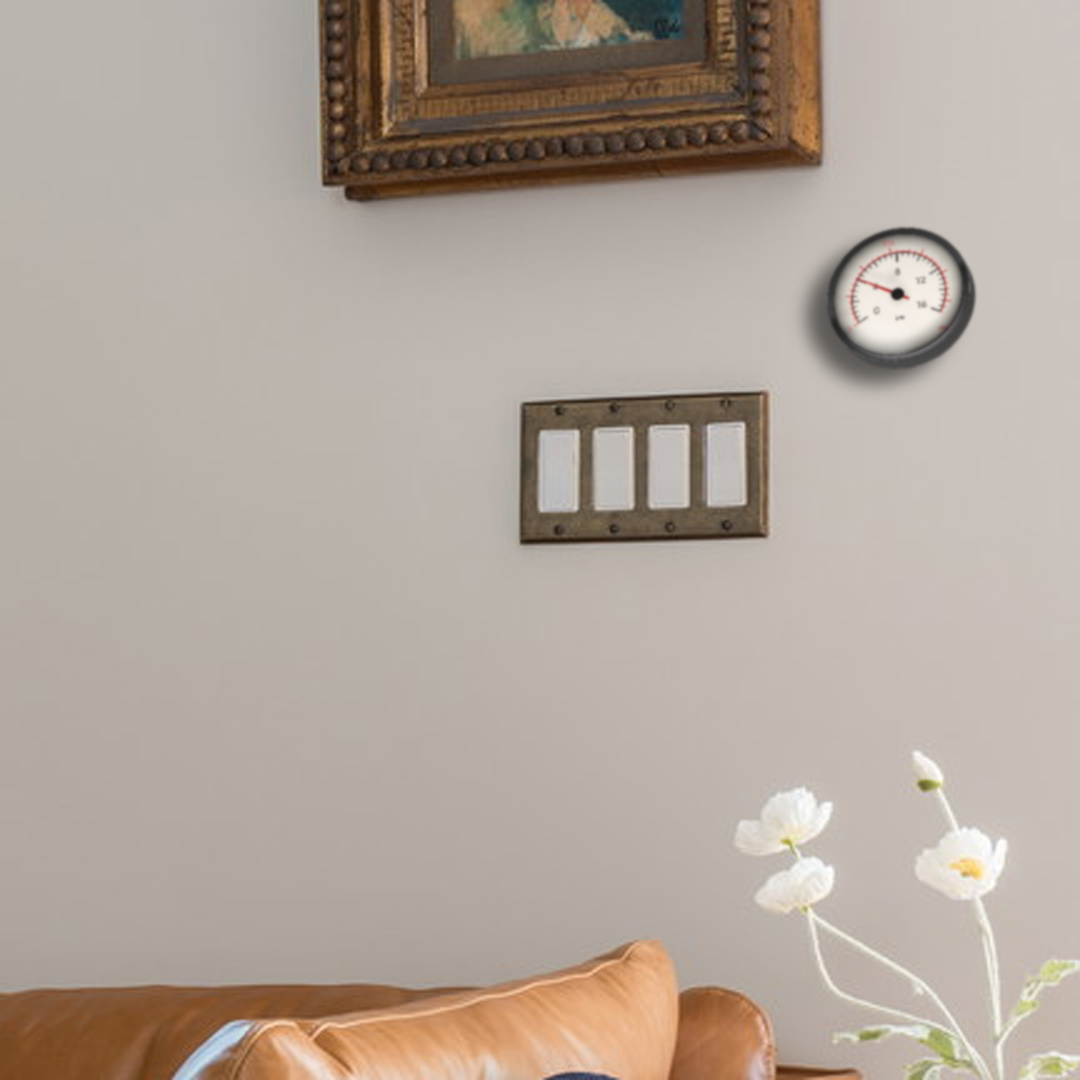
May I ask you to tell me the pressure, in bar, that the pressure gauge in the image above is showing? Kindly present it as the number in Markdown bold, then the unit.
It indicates **4** bar
